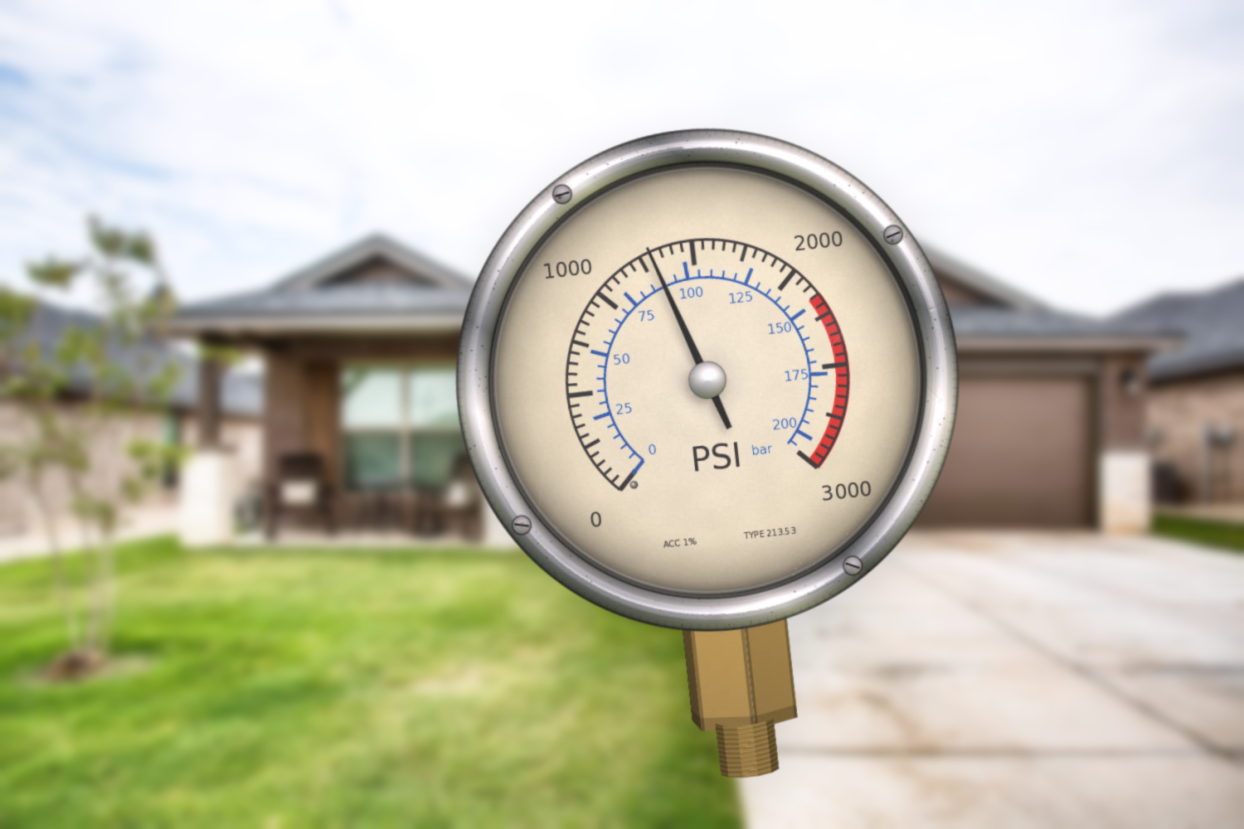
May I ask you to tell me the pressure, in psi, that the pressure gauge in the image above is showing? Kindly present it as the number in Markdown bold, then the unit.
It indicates **1300** psi
